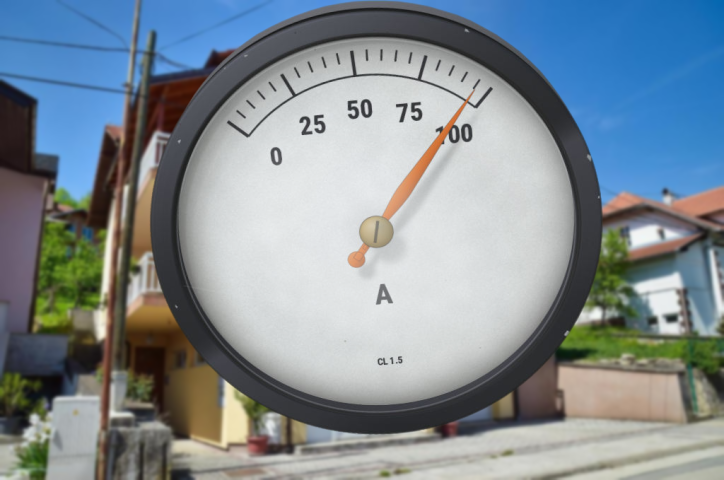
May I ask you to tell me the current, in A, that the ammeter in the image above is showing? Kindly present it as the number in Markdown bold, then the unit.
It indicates **95** A
